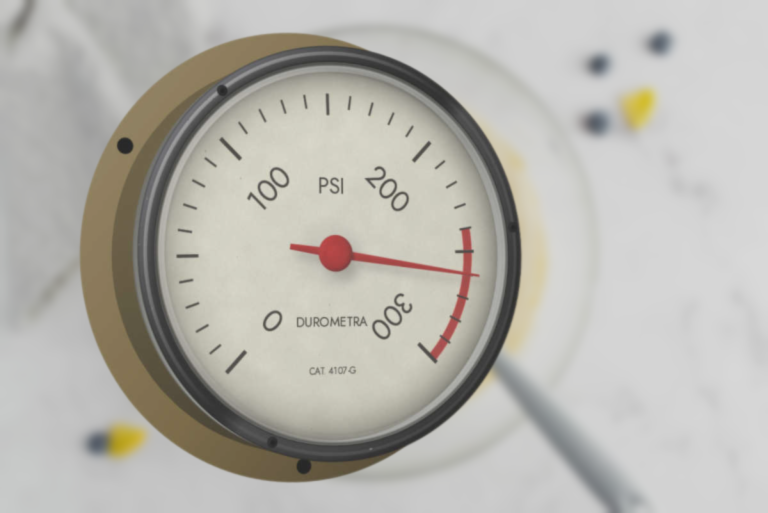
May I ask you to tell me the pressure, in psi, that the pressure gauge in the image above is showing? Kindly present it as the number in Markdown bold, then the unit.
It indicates **260** psi
